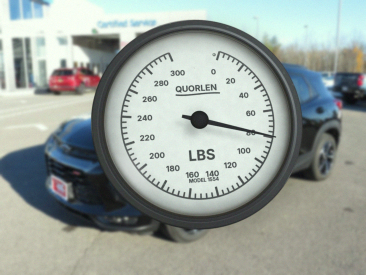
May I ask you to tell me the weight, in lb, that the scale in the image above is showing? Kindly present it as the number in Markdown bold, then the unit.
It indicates **80** lb
